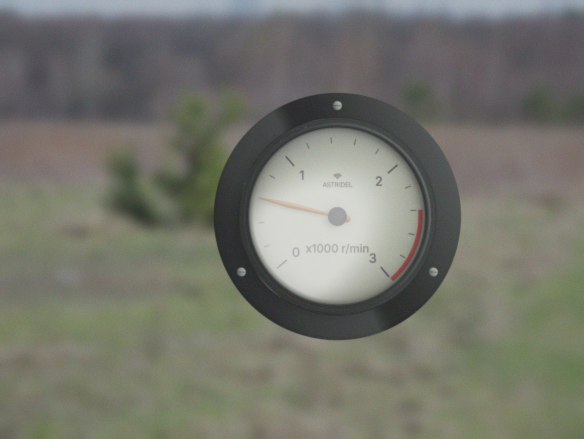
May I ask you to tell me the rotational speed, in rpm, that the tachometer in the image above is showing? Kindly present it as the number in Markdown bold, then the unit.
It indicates **600** rpm
